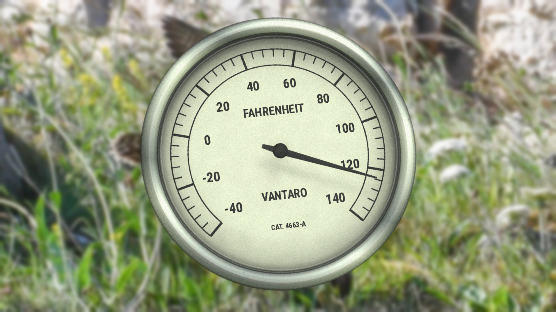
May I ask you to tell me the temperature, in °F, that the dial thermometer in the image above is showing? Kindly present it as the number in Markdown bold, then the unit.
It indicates **124** °F
